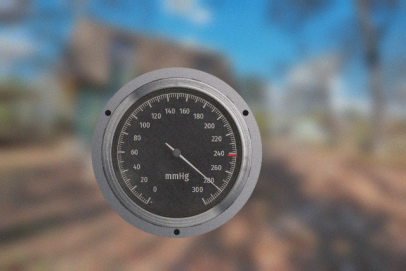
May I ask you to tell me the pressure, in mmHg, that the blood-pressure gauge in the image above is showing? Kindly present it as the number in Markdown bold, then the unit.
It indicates **280** mmHg
